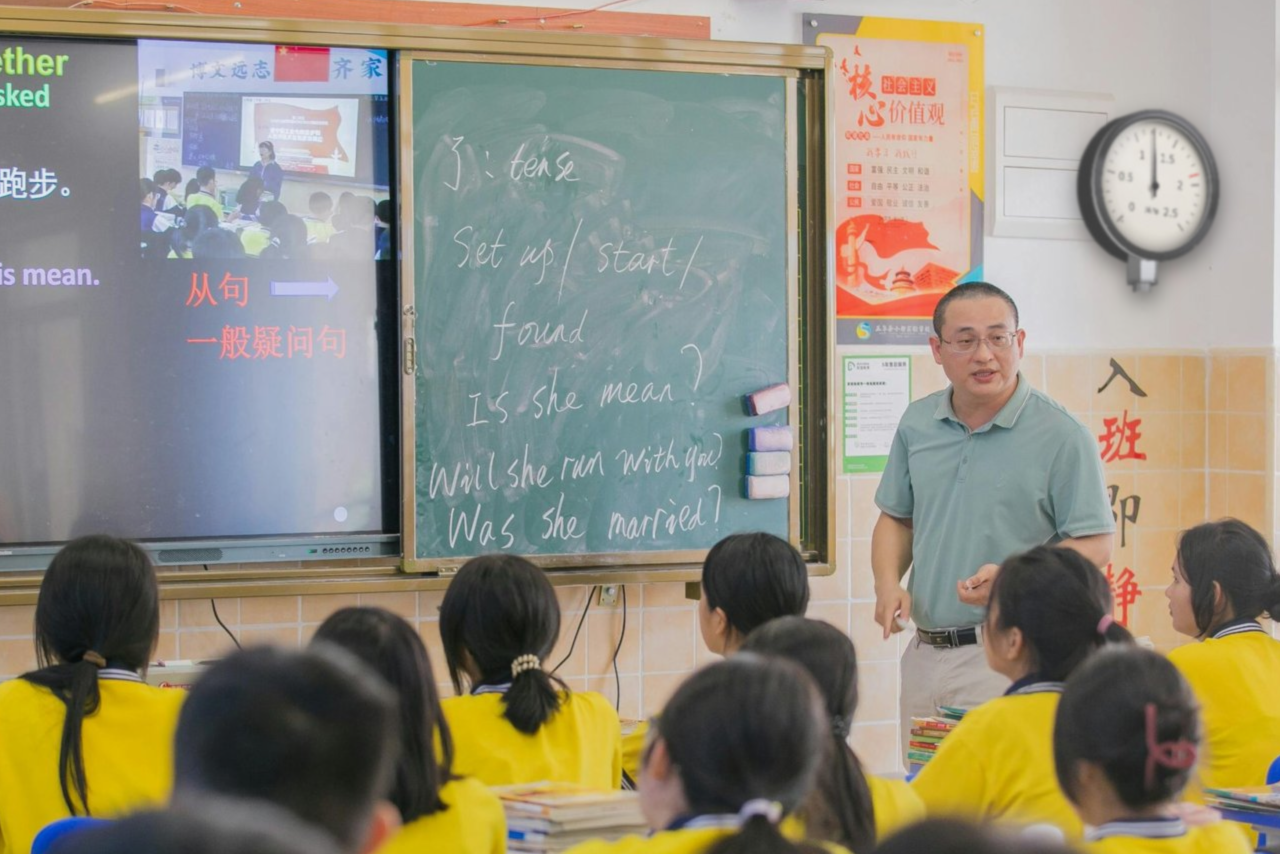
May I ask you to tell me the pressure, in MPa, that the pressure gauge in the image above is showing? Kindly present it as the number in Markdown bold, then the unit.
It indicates **1.2** MPa
